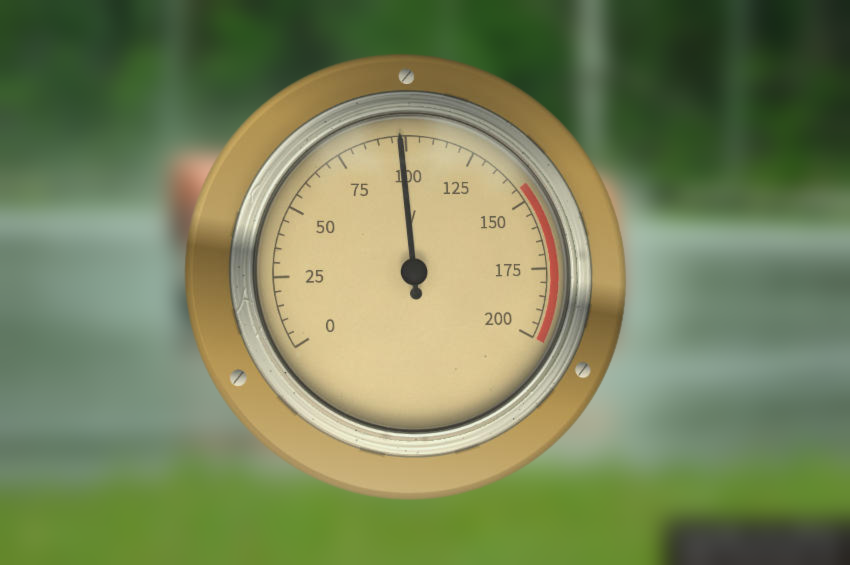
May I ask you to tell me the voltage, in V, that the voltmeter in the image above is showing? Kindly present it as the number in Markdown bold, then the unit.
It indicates **97.5** V
